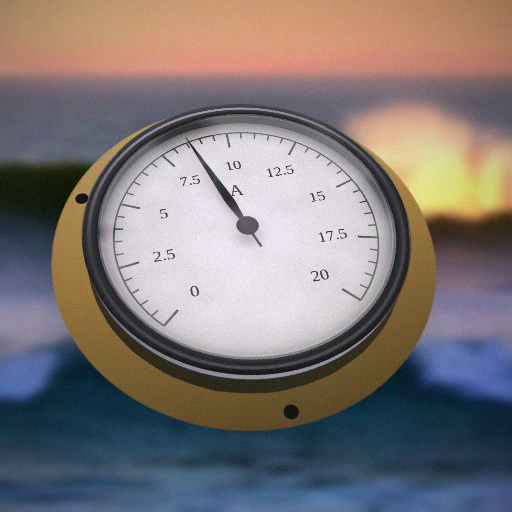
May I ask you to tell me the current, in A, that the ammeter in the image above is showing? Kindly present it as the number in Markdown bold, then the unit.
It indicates **8.5** A
